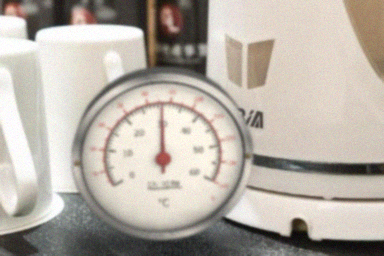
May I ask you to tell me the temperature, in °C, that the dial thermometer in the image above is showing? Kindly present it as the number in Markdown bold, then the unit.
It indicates **30** °C
